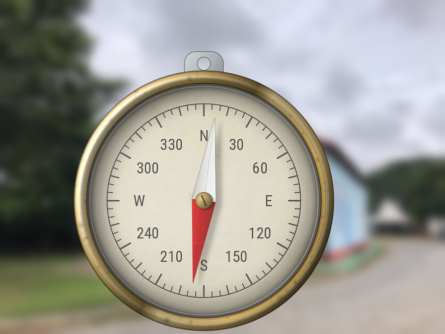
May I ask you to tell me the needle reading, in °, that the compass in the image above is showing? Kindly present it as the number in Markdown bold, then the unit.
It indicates **187.5** °
